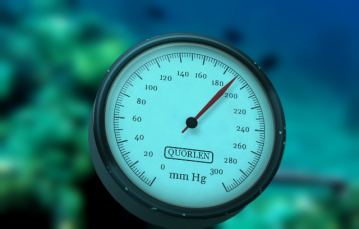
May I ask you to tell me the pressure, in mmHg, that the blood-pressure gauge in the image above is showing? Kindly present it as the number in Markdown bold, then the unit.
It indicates **190** mmHg
